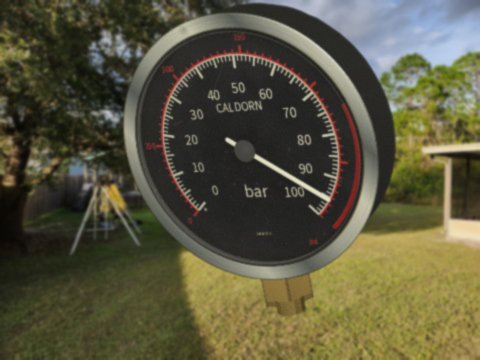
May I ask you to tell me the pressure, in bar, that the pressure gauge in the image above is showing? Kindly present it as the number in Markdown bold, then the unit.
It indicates **95** bar
